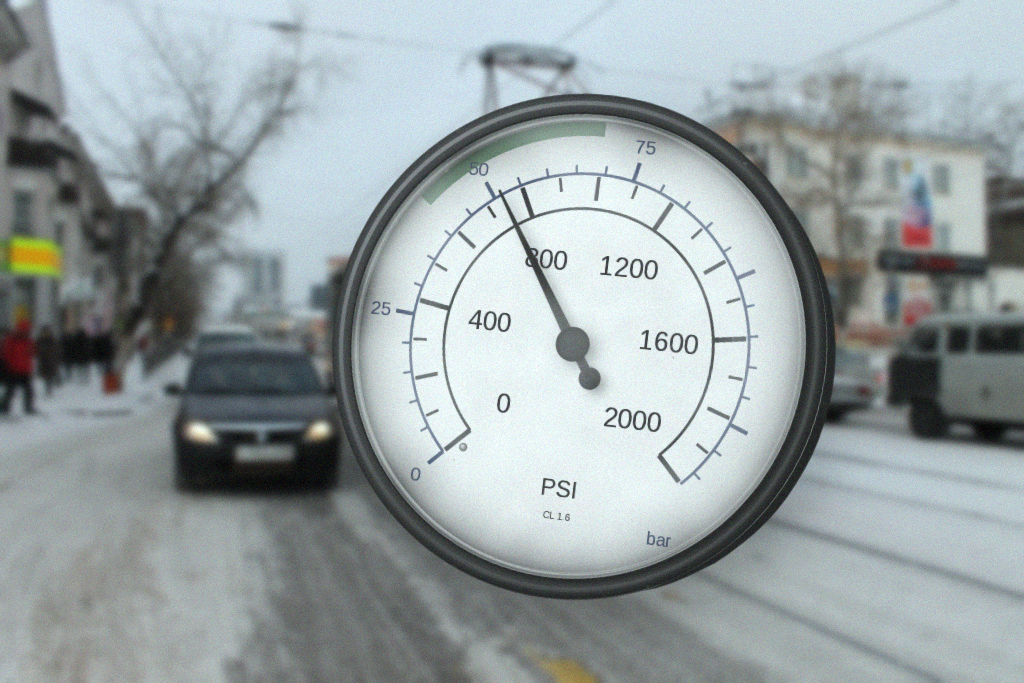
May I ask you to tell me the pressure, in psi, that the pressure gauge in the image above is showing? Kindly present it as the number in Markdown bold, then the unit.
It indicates **750** psi
